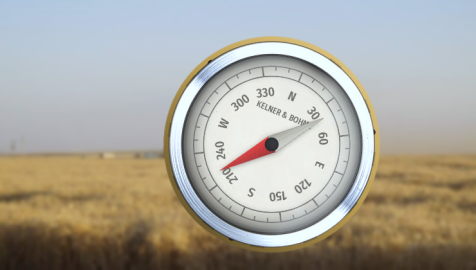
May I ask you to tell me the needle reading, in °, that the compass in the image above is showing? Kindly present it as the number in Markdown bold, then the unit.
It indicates **220** °
